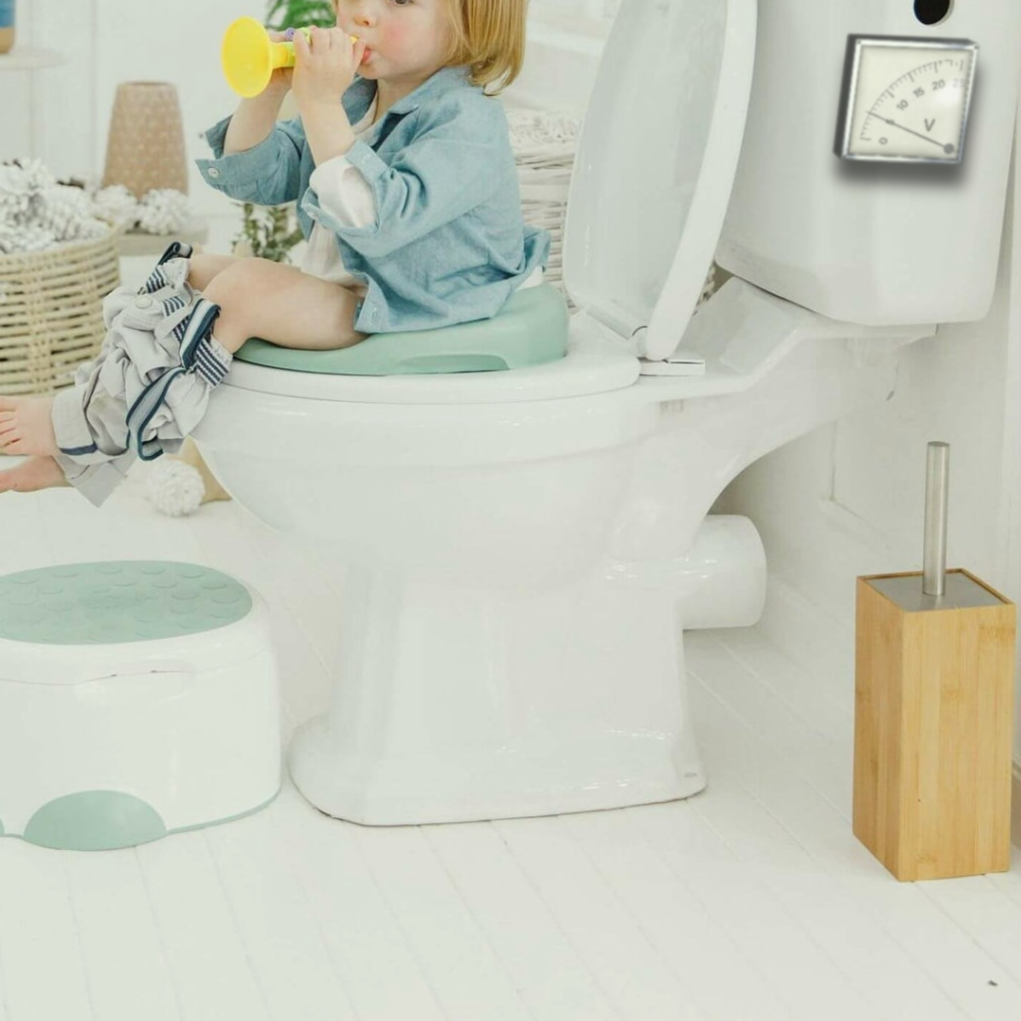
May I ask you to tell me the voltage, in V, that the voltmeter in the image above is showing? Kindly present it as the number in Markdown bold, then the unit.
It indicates **5** V
